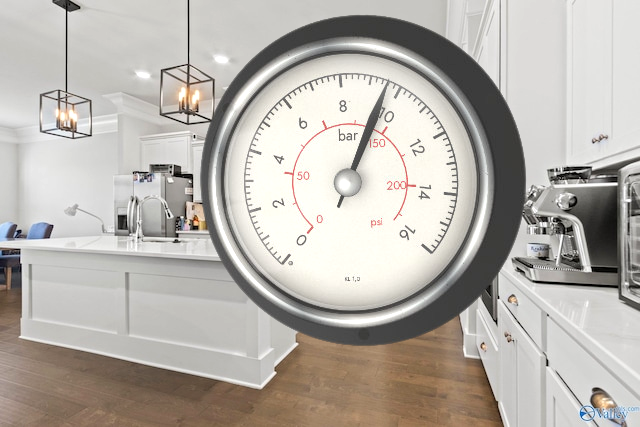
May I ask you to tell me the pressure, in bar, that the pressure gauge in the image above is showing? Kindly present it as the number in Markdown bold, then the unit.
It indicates **9.6** bar
